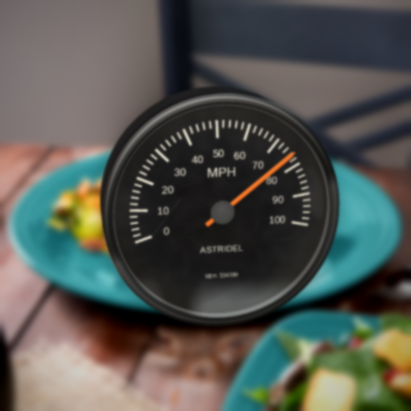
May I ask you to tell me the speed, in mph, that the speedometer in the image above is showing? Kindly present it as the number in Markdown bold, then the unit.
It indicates **76** mph
